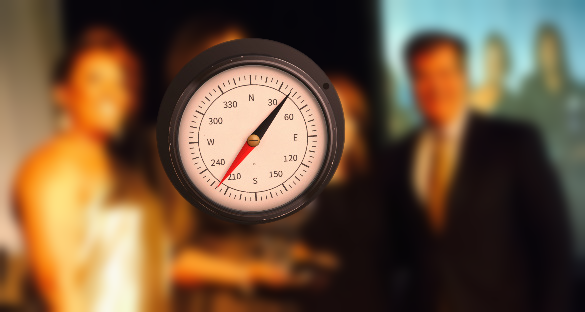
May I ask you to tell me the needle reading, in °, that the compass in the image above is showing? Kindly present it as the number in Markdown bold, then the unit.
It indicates **220** °
